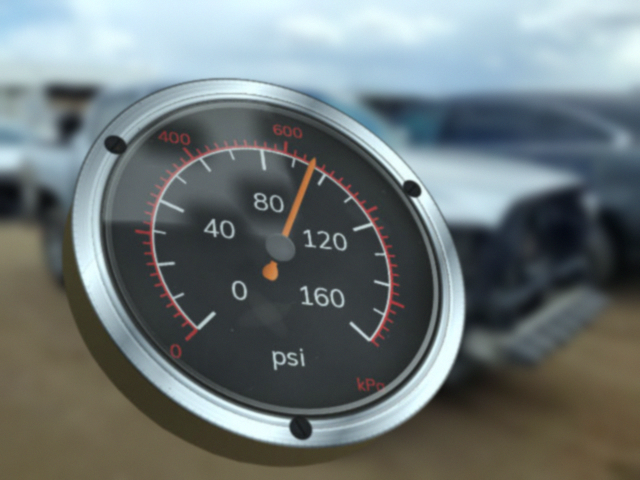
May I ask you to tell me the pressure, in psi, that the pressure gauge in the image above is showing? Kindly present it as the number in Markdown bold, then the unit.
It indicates **95** psi
